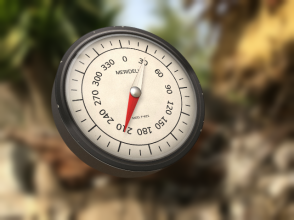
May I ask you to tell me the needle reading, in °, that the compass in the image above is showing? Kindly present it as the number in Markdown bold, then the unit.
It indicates **210** °
